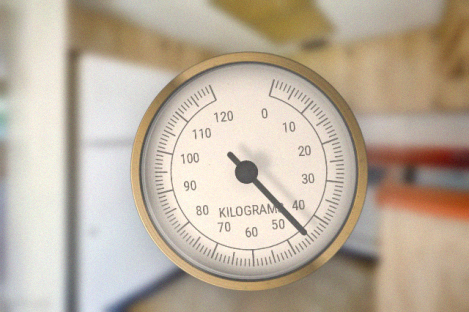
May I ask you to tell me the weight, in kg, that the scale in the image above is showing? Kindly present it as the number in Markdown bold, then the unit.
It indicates **45** kg
